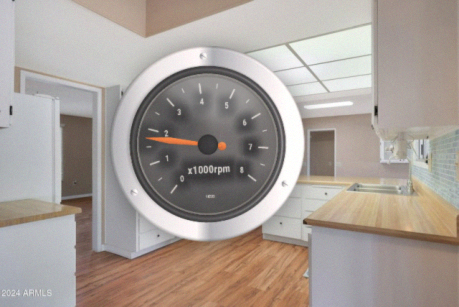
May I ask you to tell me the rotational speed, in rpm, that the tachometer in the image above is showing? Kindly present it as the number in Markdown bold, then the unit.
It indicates **1750** rpm
